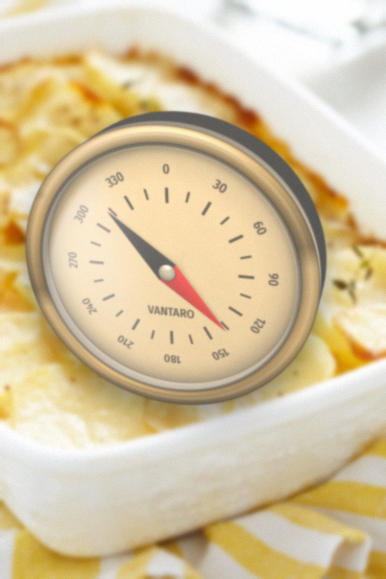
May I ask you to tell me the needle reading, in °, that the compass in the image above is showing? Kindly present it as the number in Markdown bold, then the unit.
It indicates **135** °
